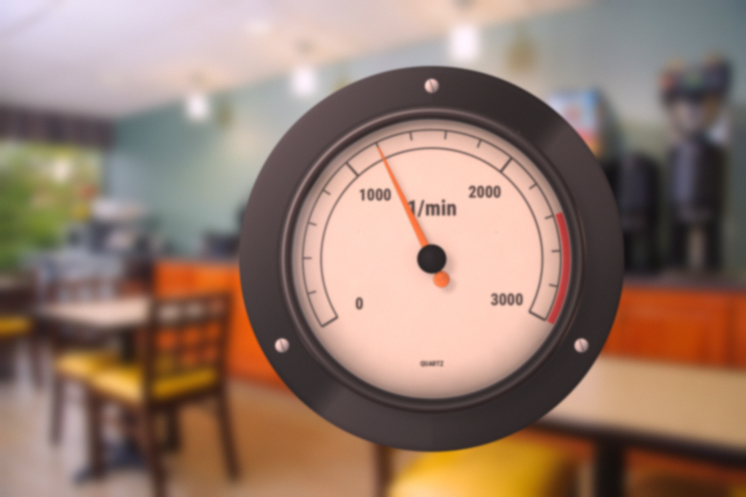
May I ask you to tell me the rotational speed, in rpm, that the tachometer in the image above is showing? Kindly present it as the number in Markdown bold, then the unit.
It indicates **1200** rpm
